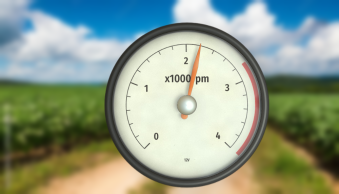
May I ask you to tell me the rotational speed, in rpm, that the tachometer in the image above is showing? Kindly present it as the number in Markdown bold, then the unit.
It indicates **2200** rpm
